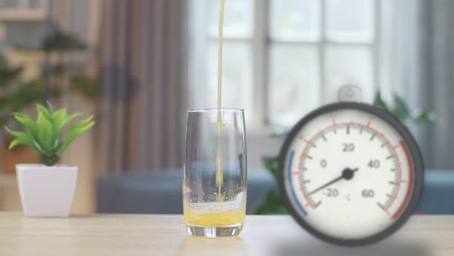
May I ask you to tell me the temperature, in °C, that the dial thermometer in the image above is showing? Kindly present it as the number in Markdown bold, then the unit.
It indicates **-15** °C
